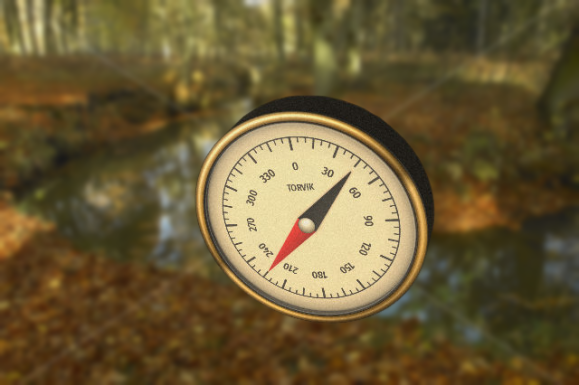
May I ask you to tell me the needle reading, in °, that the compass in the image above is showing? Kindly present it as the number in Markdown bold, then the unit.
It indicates **225** °
